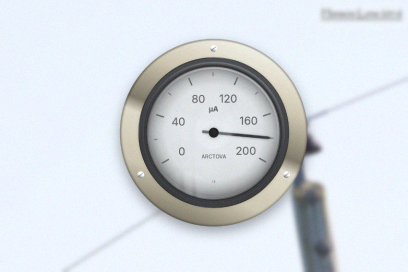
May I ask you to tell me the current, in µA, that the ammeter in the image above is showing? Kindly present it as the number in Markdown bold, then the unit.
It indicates **180** µA
